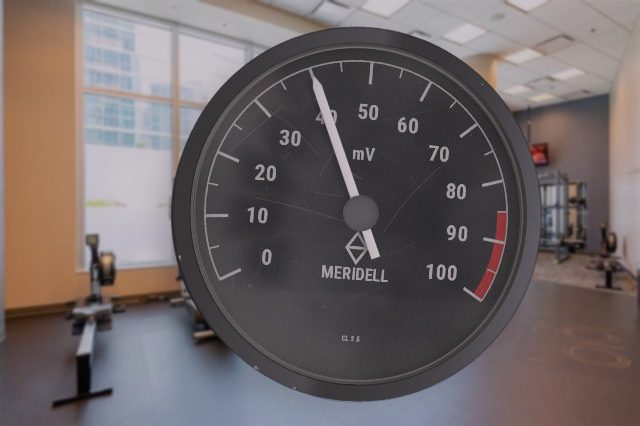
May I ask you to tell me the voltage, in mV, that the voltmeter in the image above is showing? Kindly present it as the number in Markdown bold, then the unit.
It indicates **40** mV
